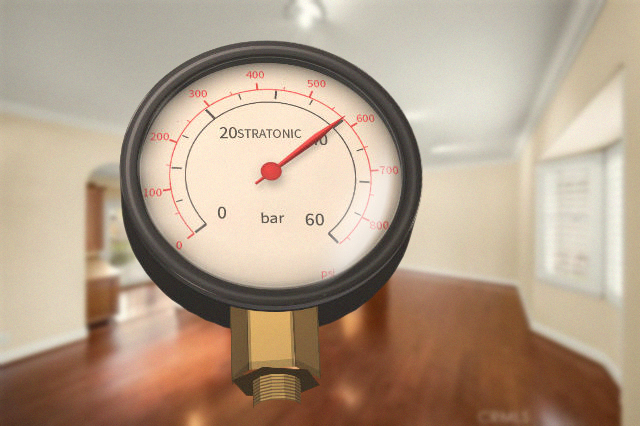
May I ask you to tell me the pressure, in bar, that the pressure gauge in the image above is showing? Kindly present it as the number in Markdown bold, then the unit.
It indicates **40** bar
